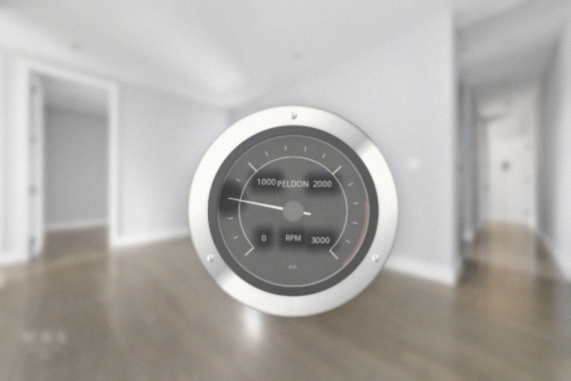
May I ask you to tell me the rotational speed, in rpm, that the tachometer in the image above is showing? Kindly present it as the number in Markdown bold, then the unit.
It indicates **600** rpm
